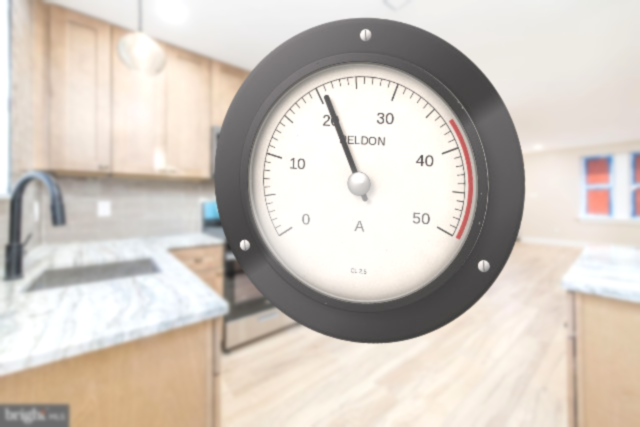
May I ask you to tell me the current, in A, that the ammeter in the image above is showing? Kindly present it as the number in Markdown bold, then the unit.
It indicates **21** A
